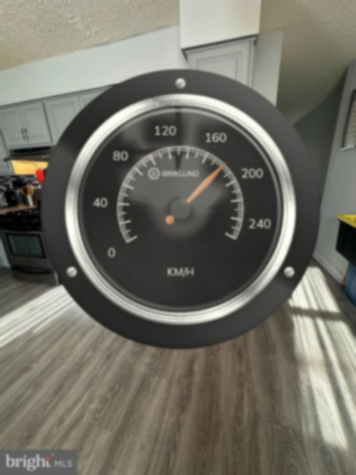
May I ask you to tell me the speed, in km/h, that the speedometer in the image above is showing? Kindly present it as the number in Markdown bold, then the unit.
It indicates **180** km/h
